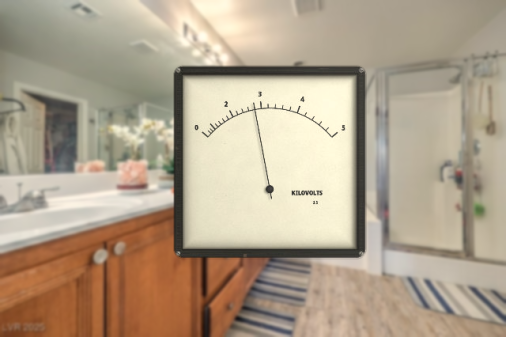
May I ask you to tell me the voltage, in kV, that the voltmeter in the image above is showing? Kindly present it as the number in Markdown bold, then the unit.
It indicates **2.8** kV
